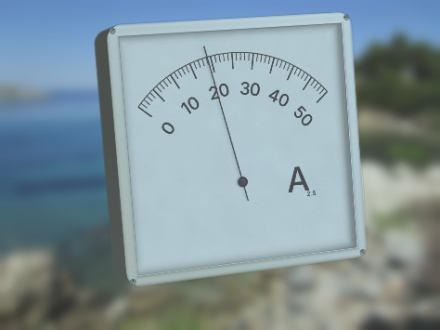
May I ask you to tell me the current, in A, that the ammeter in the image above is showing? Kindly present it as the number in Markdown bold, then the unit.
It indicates **19** A
